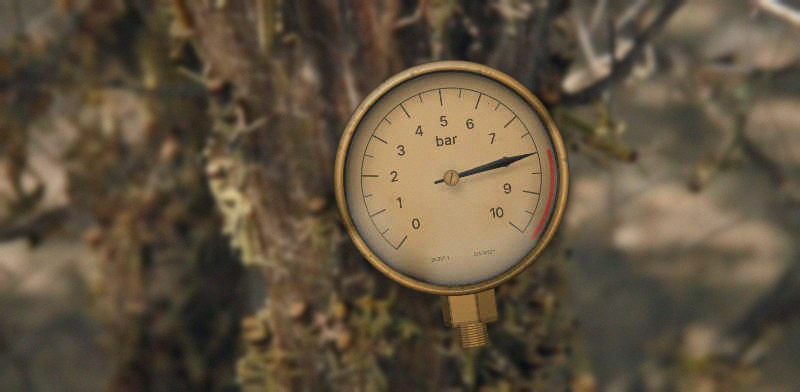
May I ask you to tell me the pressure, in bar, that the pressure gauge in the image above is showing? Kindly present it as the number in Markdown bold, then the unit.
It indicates **8** bar
